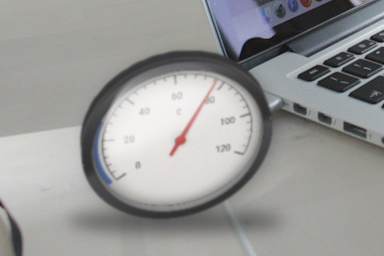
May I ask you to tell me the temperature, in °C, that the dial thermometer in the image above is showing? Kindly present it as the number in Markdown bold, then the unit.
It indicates **76** °C
